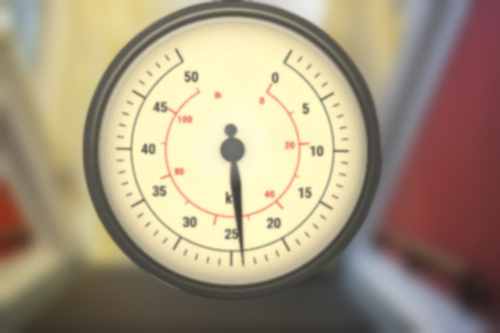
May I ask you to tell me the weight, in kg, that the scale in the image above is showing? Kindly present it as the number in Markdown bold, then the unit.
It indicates **24** kg
